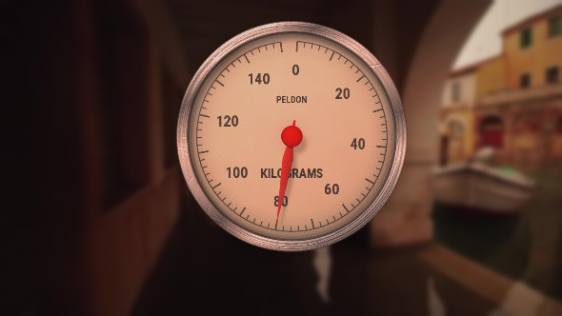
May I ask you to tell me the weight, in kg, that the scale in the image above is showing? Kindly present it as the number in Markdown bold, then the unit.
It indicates **80** kg
